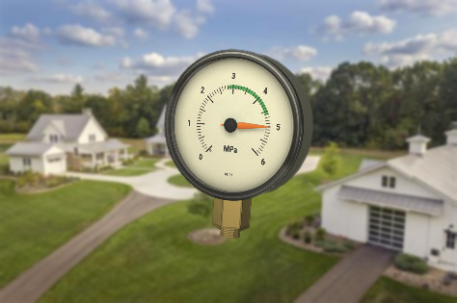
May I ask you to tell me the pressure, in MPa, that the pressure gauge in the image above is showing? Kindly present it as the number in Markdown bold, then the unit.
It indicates **5** MPa
